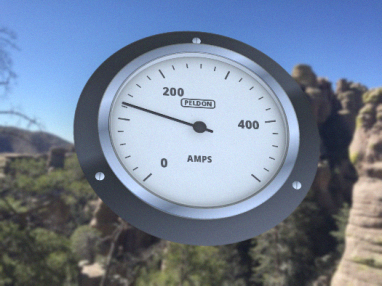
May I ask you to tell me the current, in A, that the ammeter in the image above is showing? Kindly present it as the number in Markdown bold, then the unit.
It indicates **120** A
